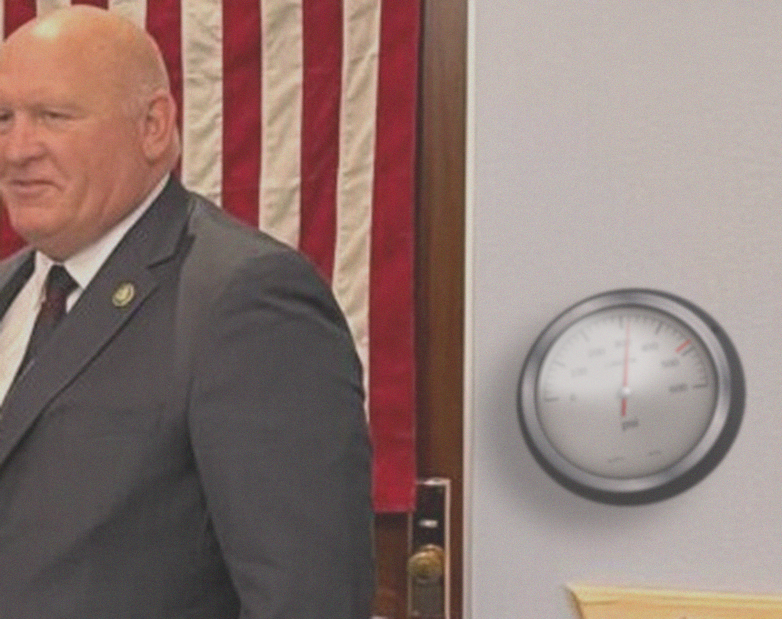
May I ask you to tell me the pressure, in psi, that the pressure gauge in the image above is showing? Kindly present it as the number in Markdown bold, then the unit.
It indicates **320** psi
